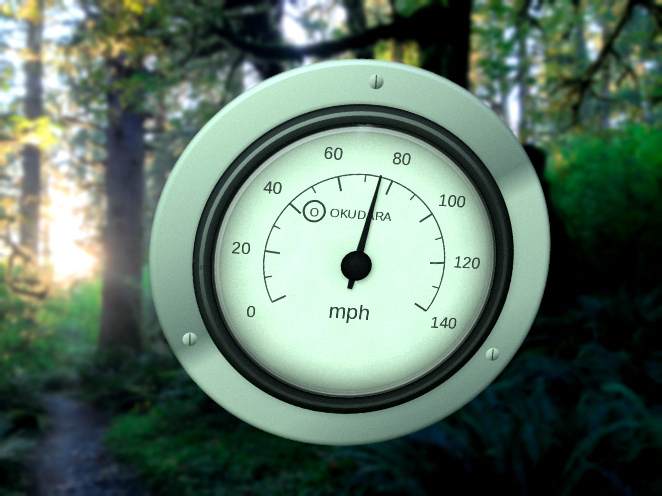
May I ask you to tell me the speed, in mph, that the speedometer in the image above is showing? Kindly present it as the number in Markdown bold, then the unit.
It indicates **75** mph
